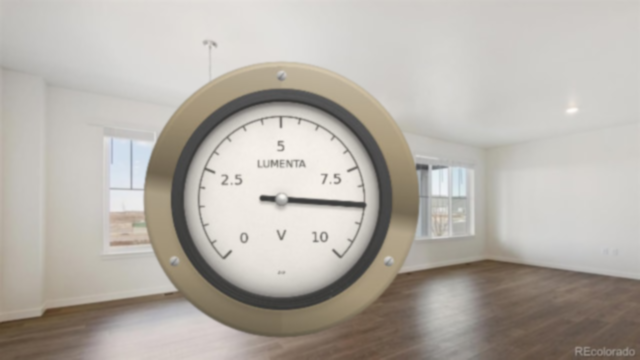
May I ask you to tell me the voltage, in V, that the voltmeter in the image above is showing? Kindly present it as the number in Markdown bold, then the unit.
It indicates **8.5** V
